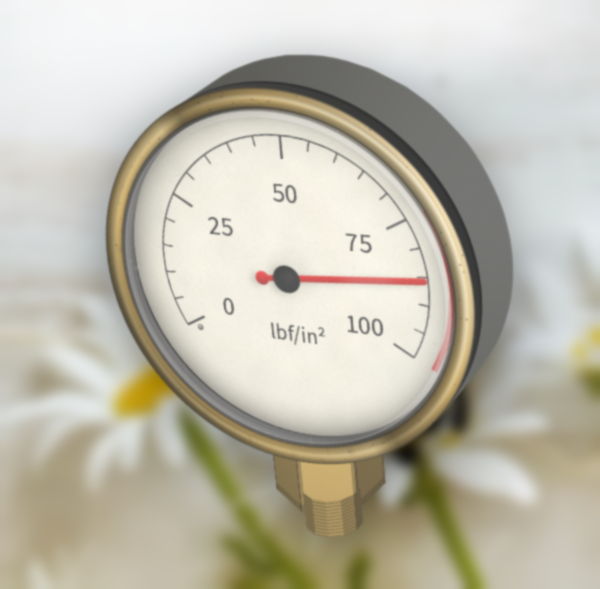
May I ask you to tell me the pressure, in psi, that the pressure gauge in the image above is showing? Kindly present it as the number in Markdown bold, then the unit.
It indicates **85** psi
